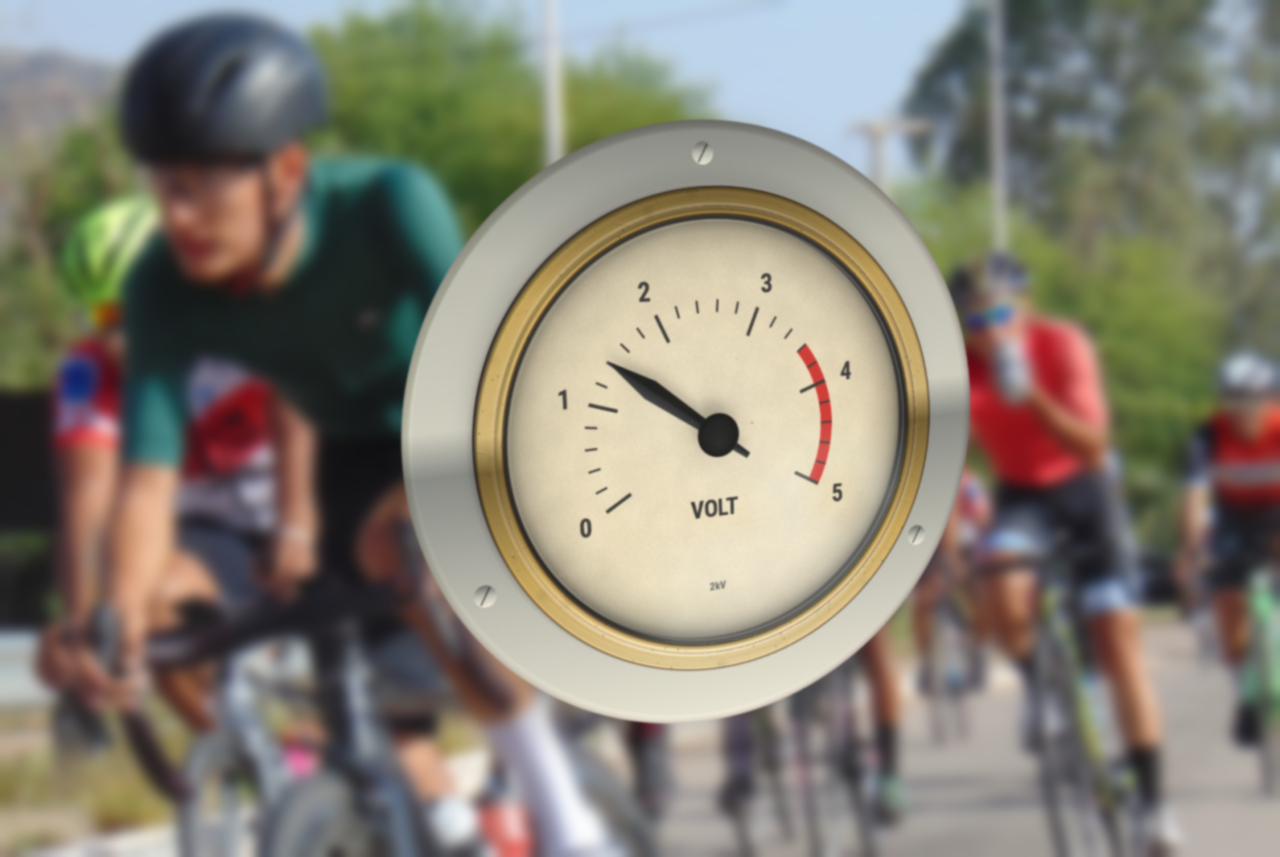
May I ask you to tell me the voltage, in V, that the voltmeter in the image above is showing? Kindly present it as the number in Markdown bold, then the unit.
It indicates **1.4** V
